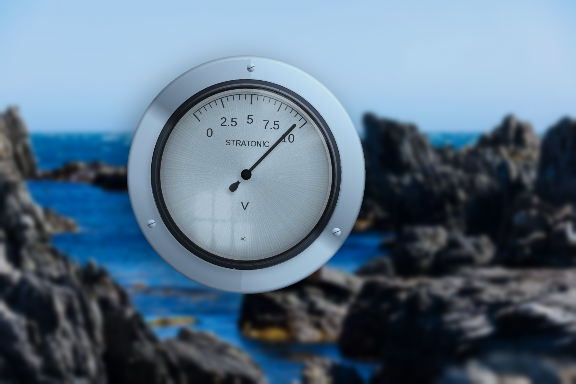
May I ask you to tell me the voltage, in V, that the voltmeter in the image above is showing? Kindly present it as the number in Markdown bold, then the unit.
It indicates **9.5** V
